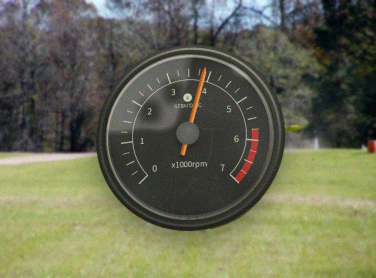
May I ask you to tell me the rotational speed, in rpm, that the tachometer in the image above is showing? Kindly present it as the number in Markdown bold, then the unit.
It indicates **3875** rpm
